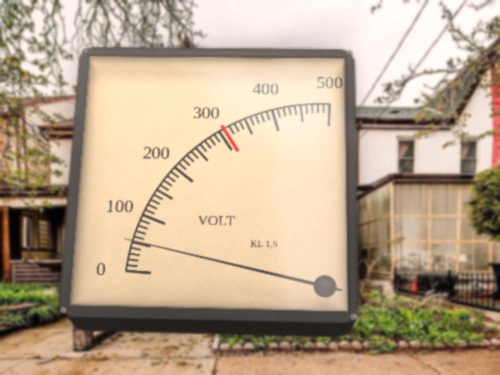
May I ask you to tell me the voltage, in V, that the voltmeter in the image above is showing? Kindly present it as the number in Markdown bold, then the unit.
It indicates **50** V
